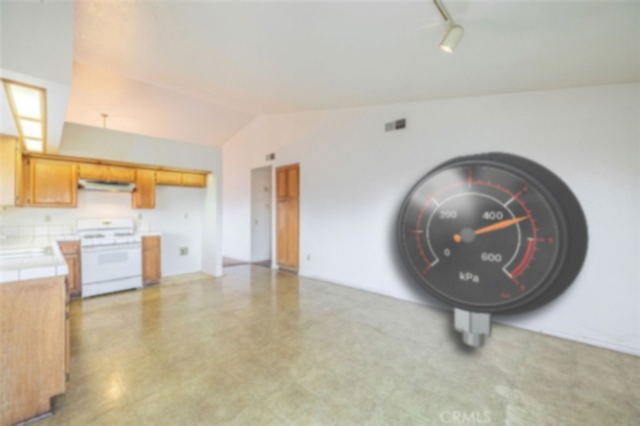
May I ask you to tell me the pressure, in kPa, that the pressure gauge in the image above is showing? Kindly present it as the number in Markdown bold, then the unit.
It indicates **450** kPa
